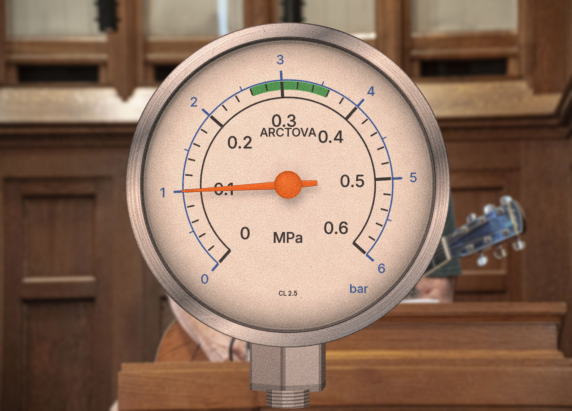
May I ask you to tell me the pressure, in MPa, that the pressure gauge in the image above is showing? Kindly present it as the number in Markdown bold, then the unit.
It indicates **0.1** MPa
